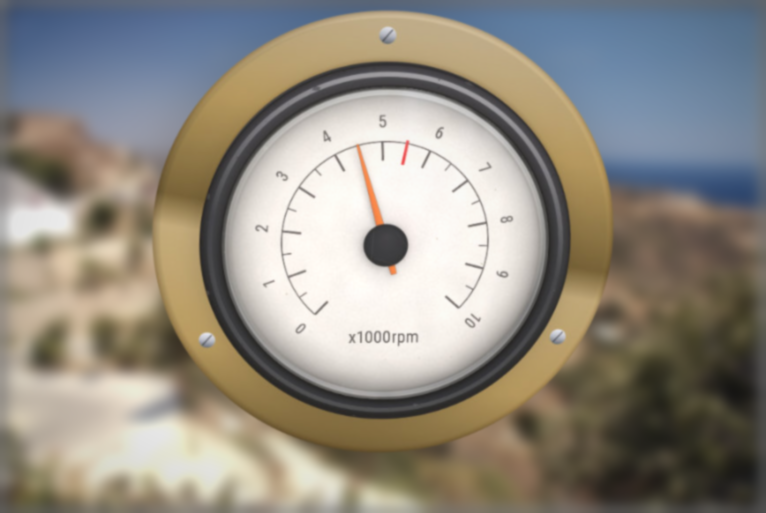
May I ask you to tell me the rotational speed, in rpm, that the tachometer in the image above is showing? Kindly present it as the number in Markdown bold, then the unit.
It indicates **4500** rpm
